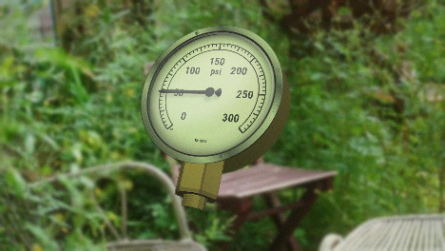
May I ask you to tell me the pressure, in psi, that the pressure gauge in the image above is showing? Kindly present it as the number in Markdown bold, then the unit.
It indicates **50** psi
